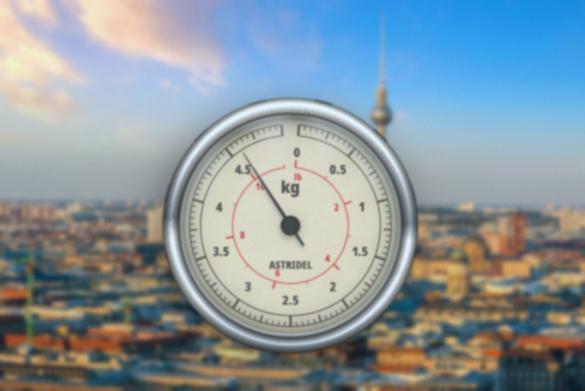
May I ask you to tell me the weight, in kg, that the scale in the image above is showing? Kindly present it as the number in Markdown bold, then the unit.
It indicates **4.6** kg
